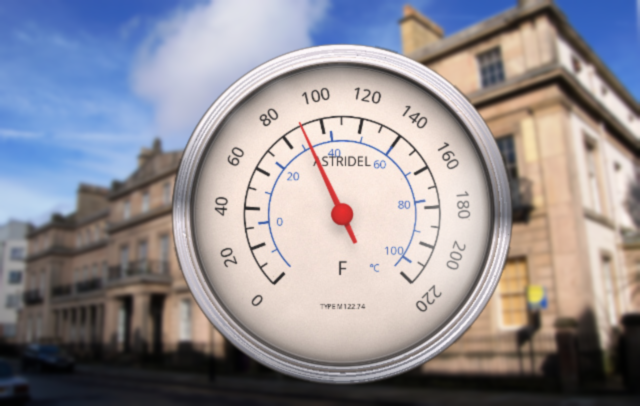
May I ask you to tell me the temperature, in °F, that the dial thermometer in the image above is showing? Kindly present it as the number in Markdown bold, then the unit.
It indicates **90** °F
